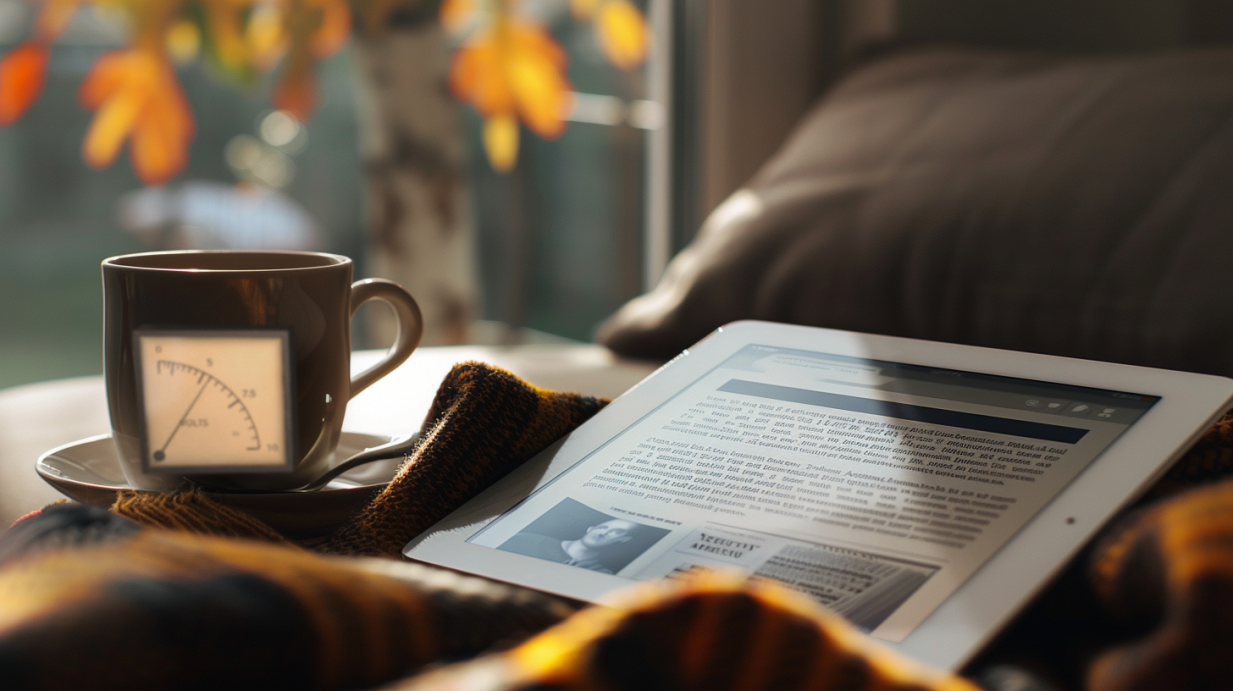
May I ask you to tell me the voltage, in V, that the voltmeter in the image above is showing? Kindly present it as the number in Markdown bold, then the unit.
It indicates **5.5** V
